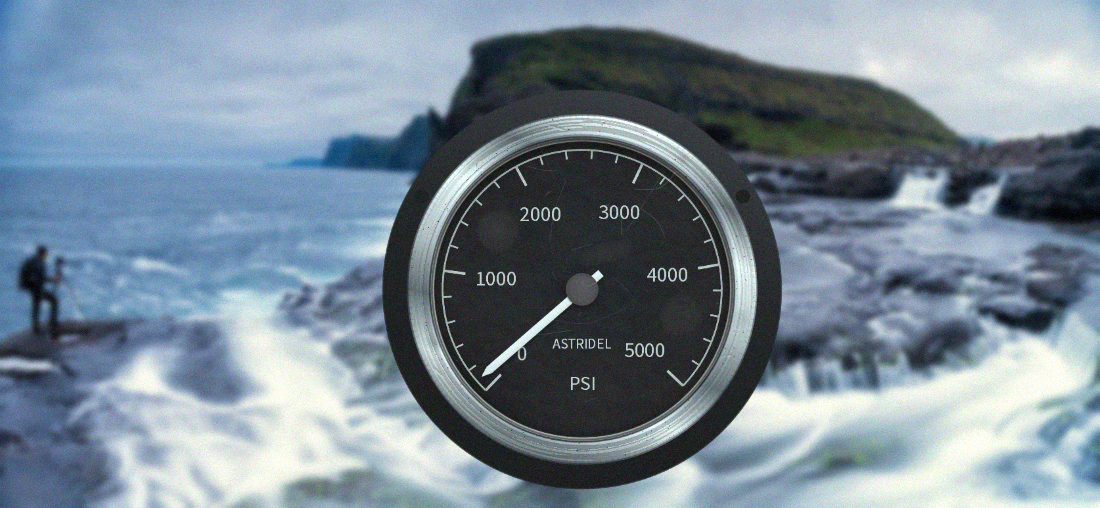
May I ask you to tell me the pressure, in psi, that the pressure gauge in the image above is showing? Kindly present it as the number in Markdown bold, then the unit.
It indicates **100** psi
